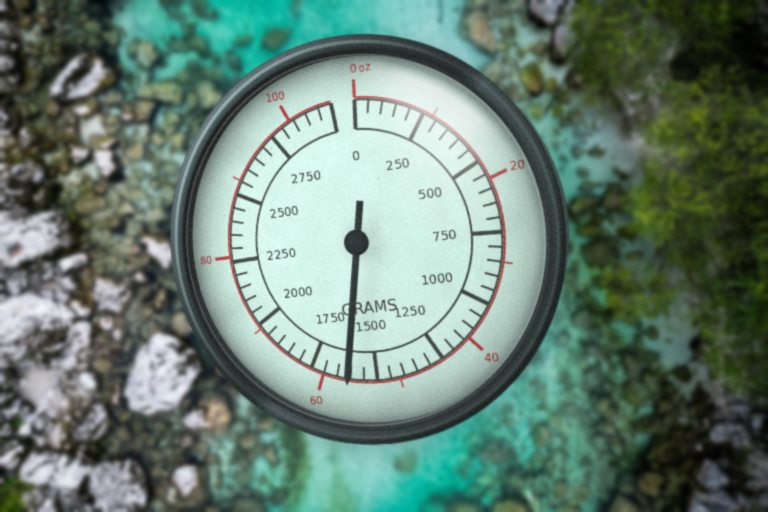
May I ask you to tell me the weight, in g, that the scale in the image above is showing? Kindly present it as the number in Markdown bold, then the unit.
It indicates **1600** g
